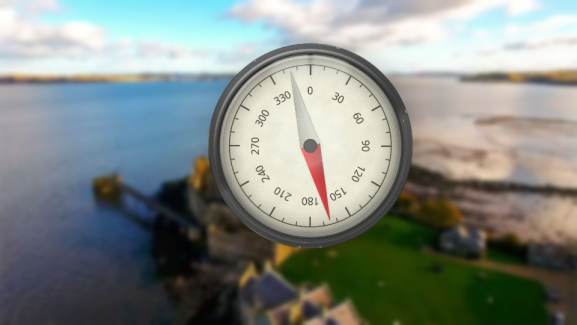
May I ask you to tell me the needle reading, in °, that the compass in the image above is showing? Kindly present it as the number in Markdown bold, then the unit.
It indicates **165** °
